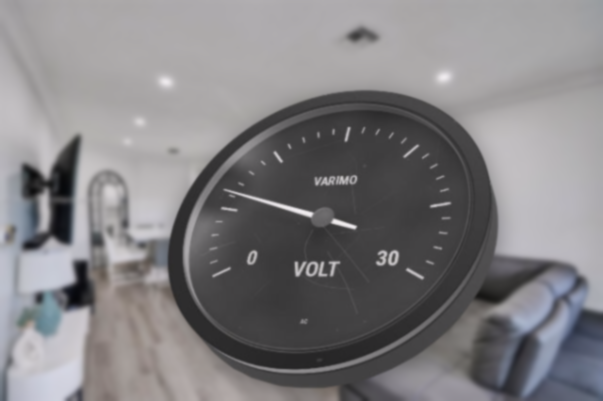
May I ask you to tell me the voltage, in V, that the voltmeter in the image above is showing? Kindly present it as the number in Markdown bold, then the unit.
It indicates **6** V
